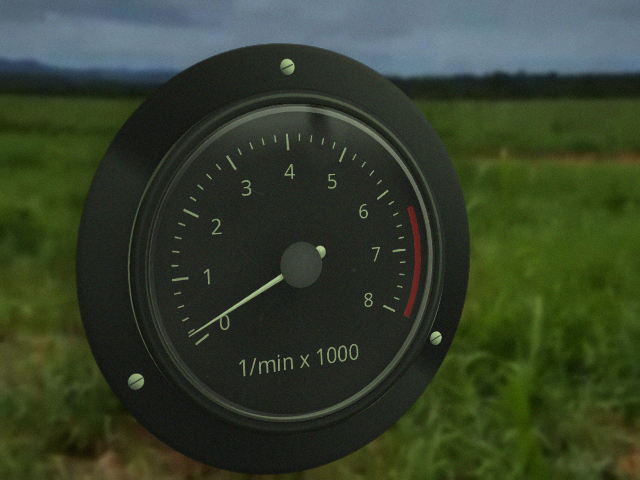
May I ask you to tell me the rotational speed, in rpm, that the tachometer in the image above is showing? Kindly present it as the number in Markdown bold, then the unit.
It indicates **200** rpm
